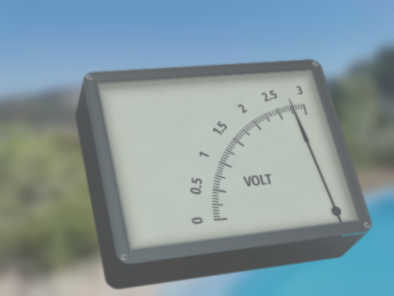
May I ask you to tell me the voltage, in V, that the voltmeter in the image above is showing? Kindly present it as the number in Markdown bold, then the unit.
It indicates **2.75** V
